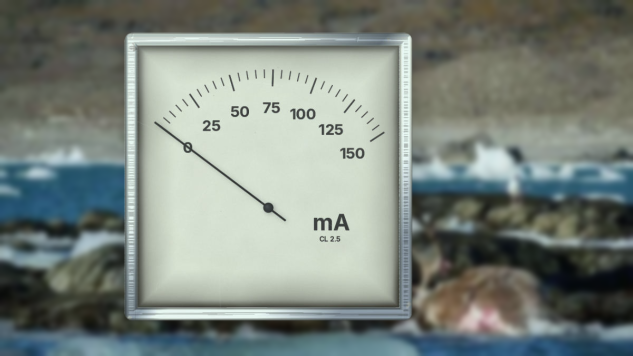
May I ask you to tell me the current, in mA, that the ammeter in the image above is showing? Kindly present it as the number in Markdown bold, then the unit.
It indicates **0** mA
